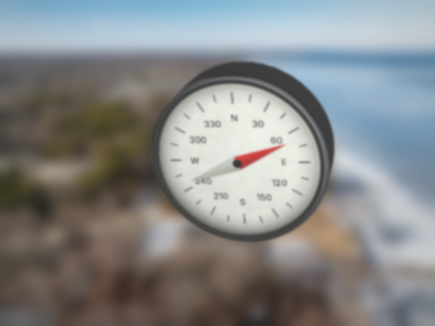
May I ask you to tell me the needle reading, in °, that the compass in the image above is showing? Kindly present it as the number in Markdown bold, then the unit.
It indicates **67.5** °
